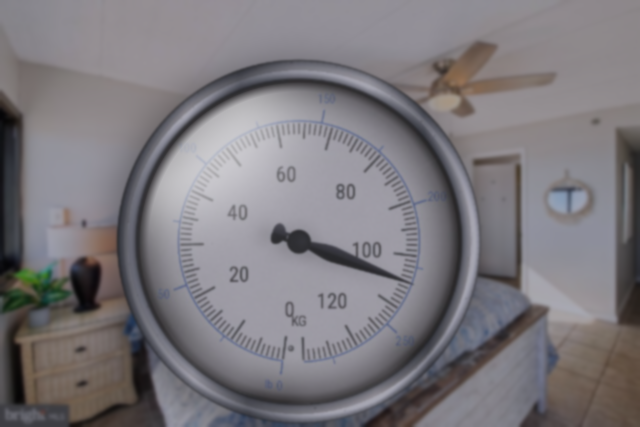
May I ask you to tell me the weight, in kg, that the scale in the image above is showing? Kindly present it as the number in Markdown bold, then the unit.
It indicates **105** kg
